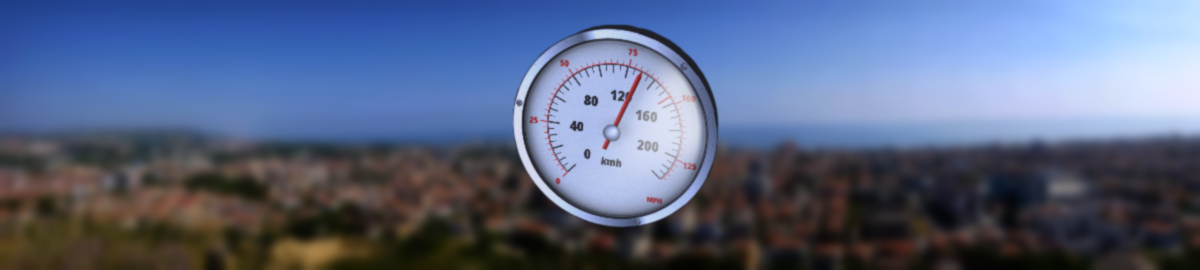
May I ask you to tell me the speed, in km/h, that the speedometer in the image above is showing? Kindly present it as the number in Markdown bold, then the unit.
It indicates **130** km/h
